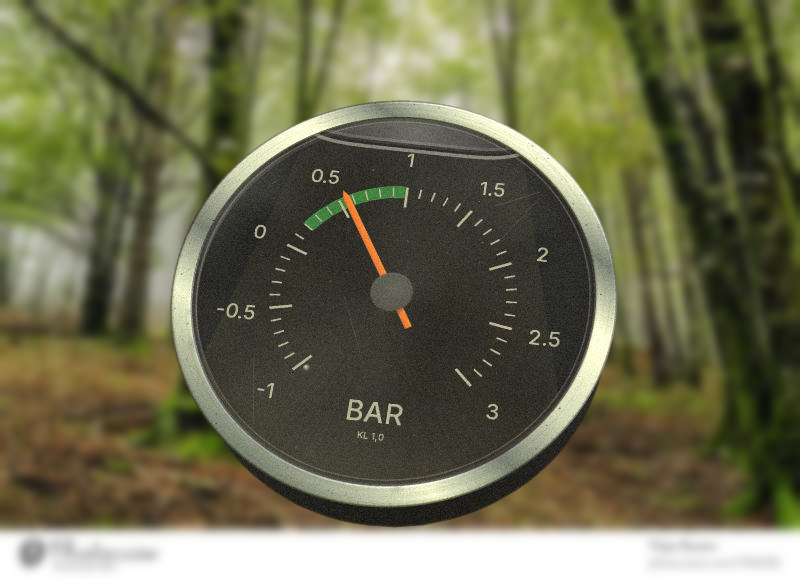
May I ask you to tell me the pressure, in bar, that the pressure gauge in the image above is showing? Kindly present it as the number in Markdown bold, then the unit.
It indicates **0.55** bar
